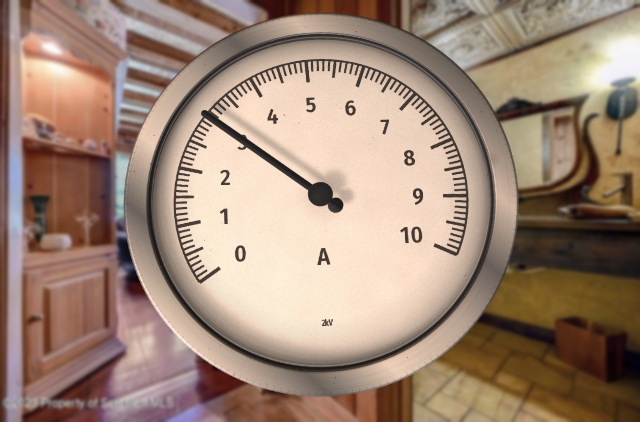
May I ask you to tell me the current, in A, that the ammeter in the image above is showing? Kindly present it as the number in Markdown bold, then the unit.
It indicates **3** A
